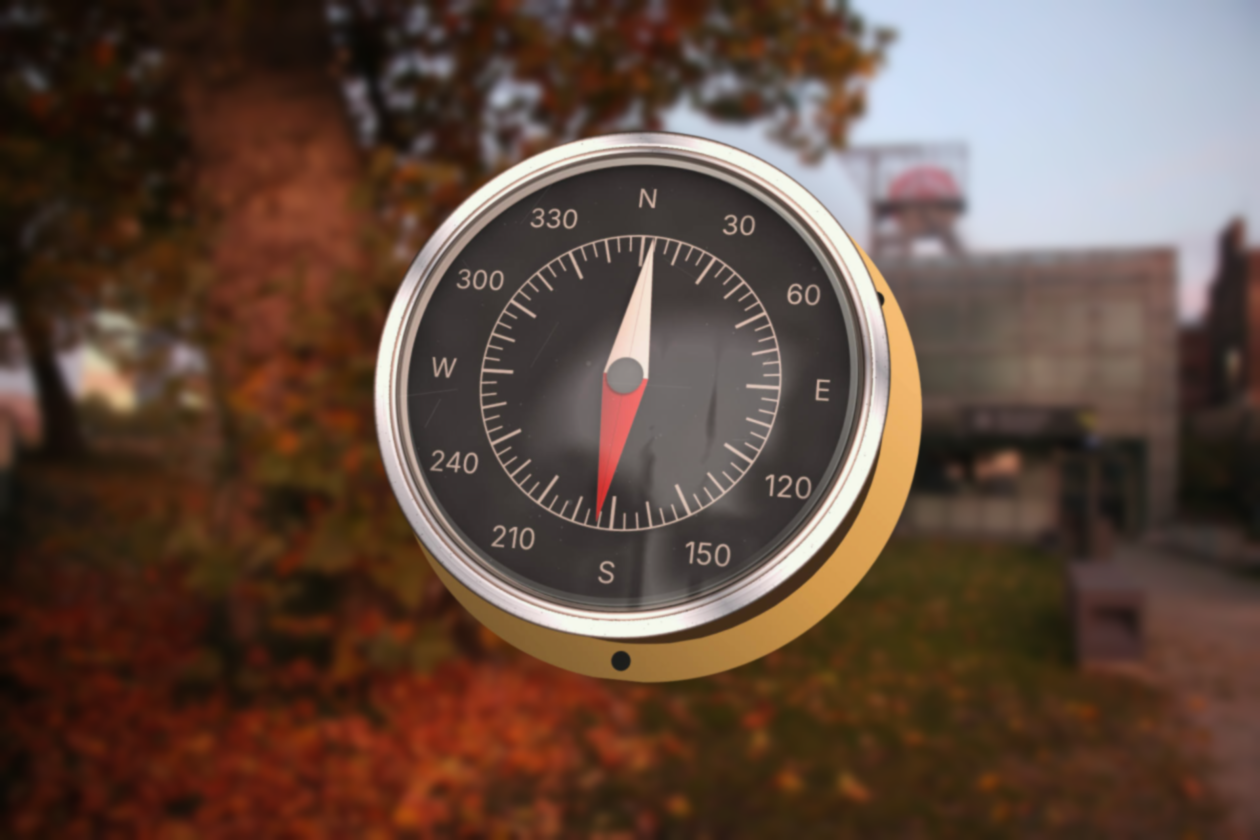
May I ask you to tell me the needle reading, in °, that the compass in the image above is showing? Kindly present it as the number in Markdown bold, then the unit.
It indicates **185** °
